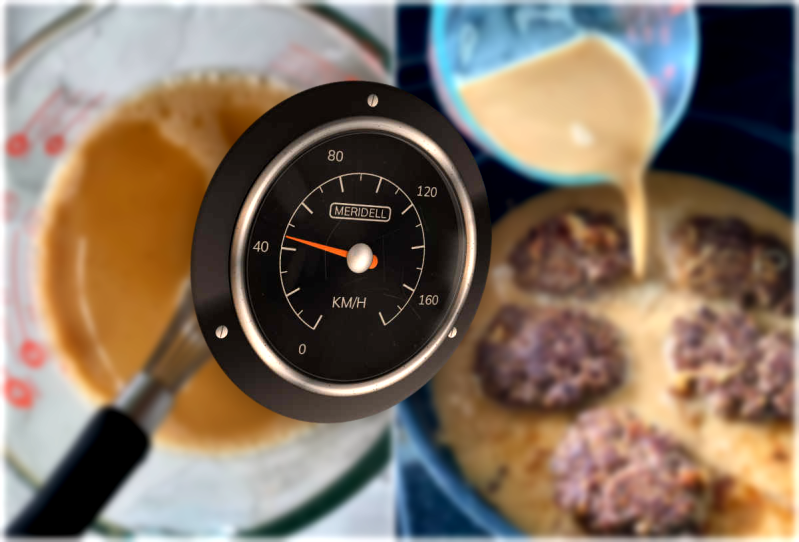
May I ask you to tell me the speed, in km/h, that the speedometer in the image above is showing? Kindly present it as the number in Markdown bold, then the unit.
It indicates **45** km/h
